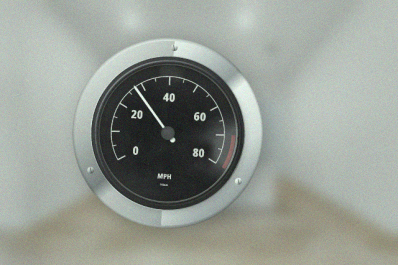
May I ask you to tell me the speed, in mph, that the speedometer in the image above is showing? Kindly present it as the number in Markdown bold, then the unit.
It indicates **27.5** mph
